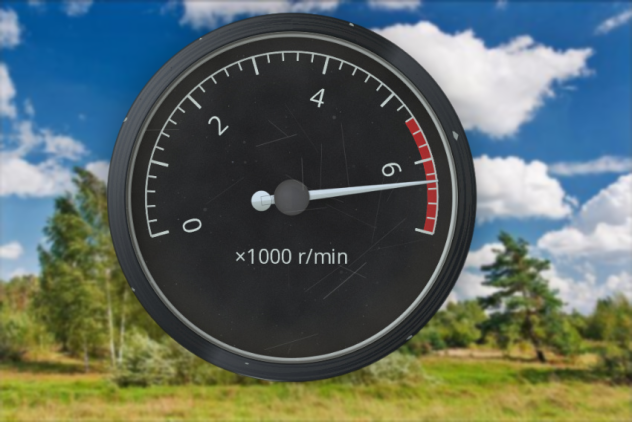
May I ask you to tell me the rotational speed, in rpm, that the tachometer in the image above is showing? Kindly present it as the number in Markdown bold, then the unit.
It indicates **6300** rpm
